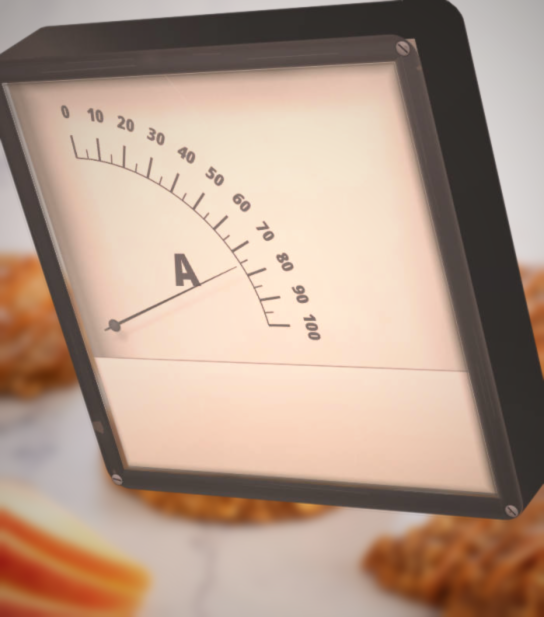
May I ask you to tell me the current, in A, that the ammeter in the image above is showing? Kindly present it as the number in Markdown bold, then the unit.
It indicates **75** A
